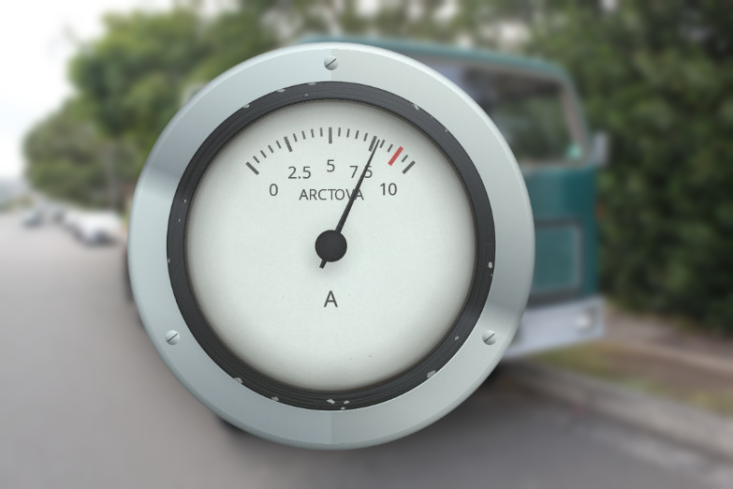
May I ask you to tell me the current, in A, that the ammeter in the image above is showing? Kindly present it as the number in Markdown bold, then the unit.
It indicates **7.75** A
